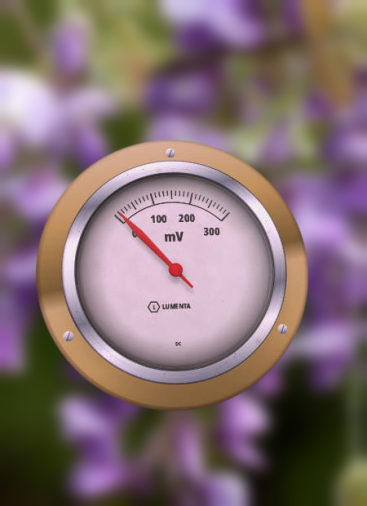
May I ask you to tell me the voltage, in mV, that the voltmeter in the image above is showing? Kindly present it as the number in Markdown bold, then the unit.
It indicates **10** mV
